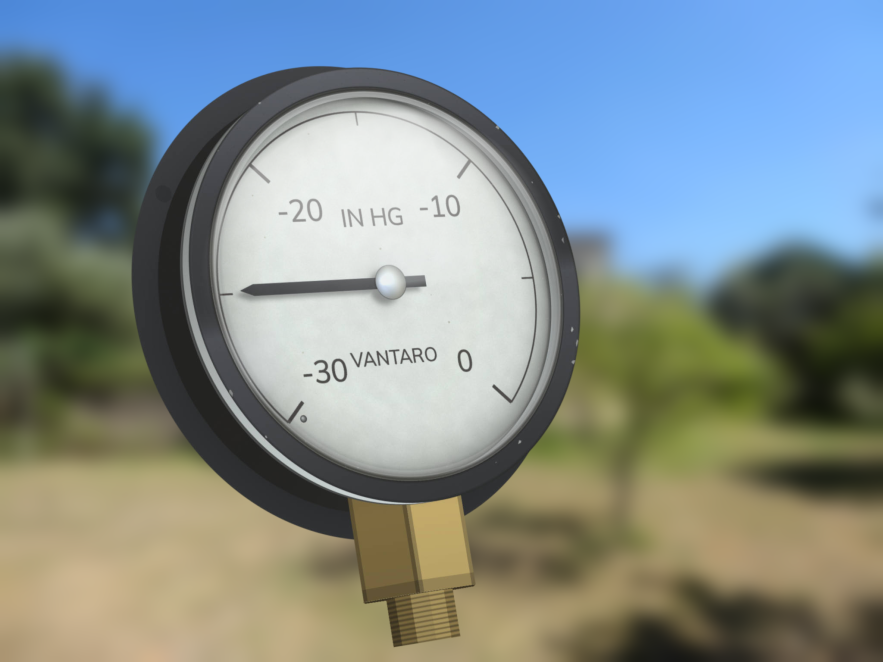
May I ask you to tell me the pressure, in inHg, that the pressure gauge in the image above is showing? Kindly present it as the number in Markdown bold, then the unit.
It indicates **-25** inHg
